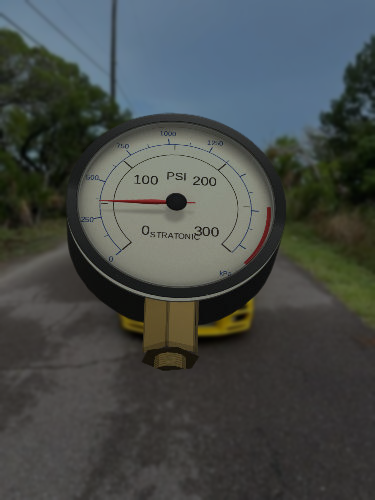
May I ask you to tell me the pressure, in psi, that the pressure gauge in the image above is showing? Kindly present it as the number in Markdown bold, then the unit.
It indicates **50** psi
